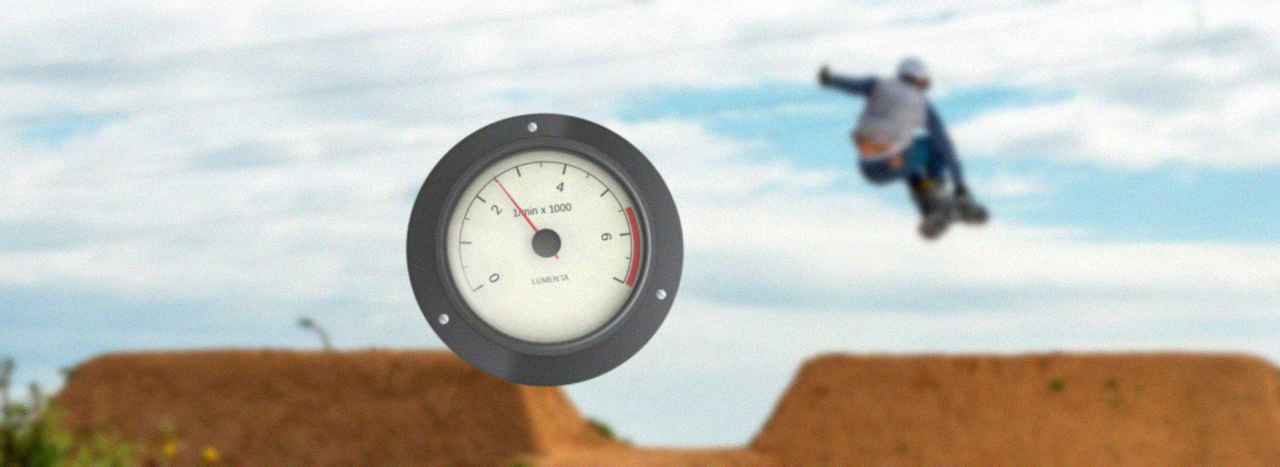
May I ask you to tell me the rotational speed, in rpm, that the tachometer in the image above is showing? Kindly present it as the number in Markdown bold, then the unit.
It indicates **2500** rpm
